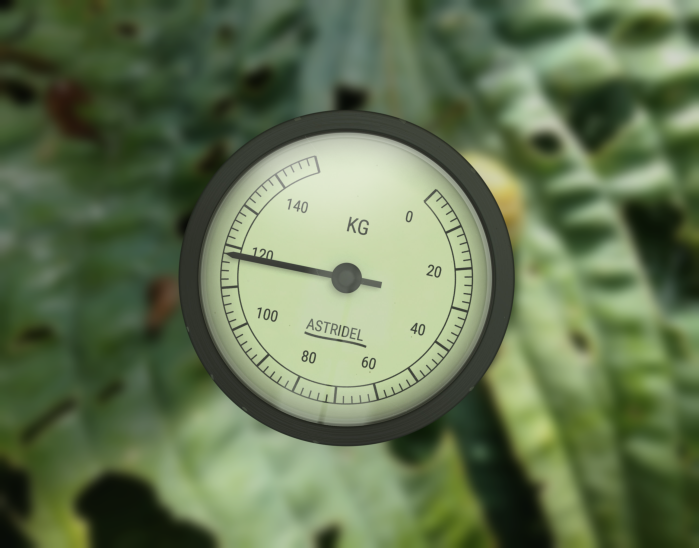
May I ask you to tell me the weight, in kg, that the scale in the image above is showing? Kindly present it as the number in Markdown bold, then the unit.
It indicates **118** kg
